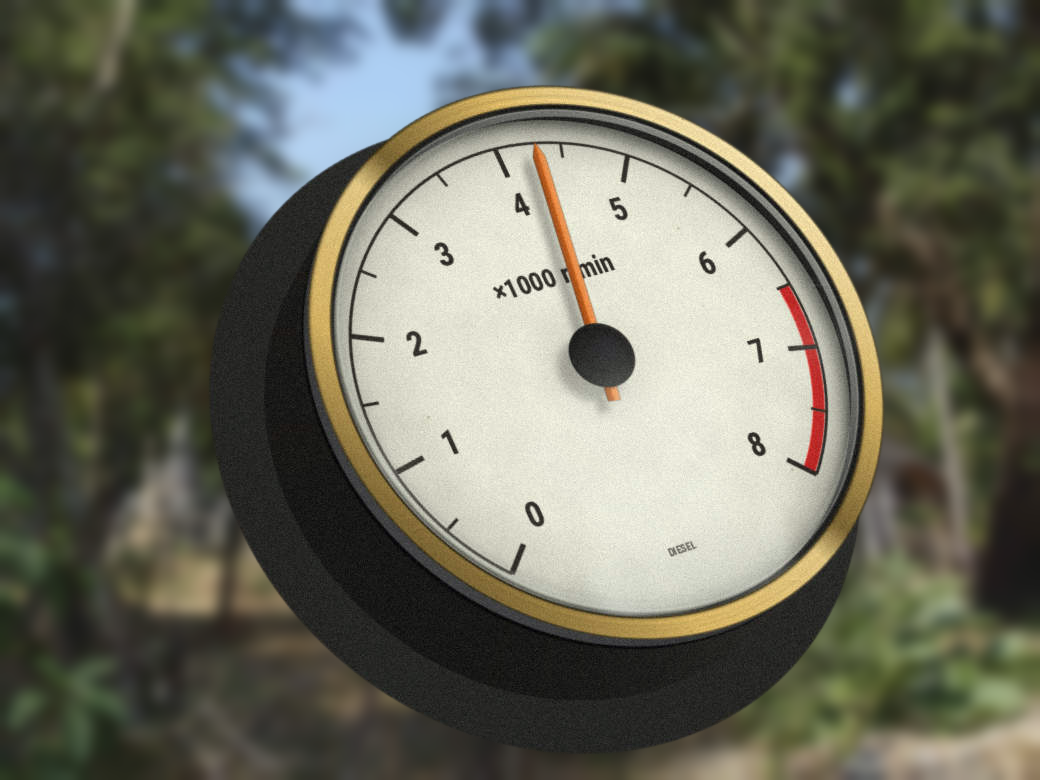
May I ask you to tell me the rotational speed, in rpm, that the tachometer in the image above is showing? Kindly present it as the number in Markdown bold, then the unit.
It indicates **4250** rpm
